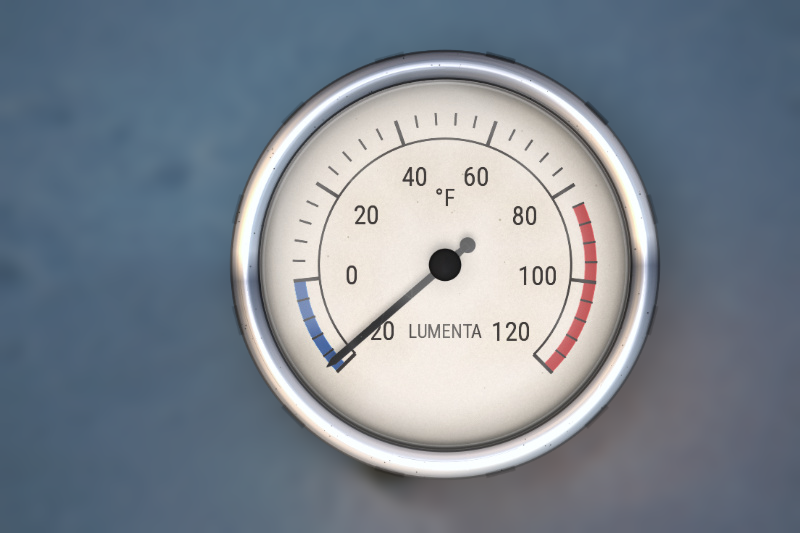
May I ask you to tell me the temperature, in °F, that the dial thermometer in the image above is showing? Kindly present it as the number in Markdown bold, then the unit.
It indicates **-18** °F
